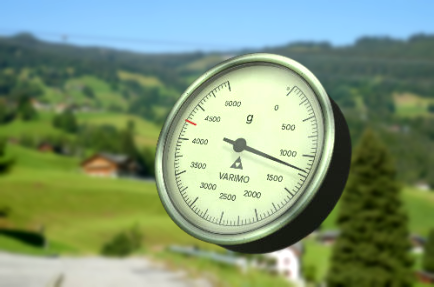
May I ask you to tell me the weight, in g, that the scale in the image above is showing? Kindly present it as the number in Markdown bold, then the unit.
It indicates **1200** g
